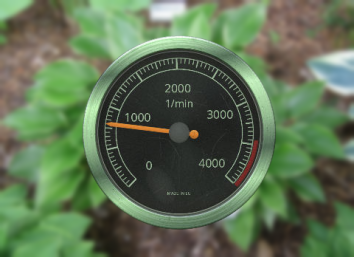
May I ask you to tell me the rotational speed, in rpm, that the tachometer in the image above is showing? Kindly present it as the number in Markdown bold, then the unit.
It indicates **800** rpm
